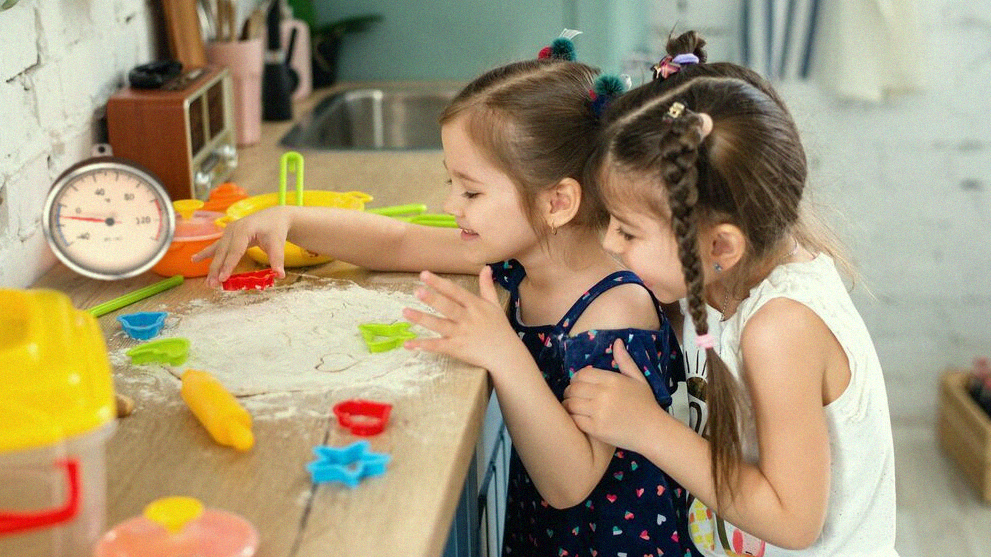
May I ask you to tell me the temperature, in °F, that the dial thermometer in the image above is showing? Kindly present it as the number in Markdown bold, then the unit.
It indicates **-10** °F
